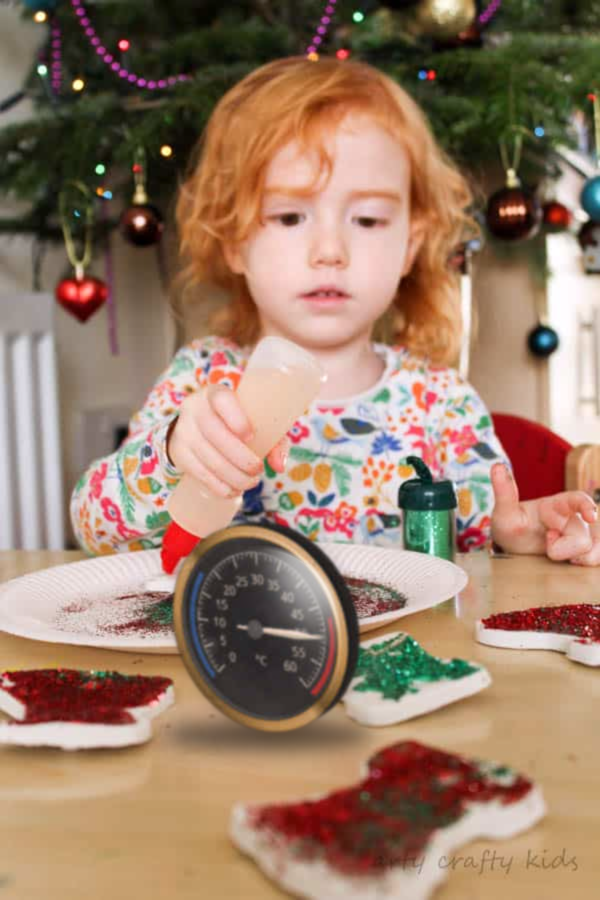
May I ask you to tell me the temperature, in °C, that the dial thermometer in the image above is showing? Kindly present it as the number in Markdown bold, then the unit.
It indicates **50** °C
